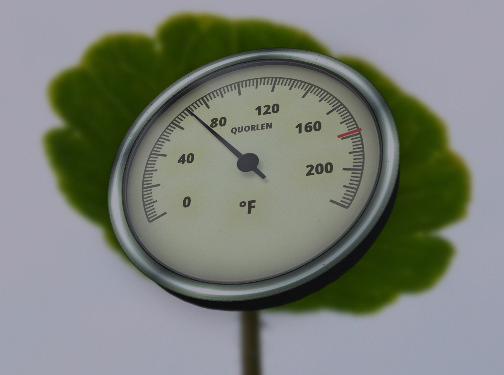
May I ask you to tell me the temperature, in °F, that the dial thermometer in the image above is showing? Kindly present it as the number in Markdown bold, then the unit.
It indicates **70** °F
